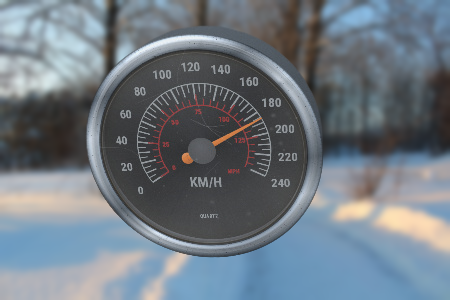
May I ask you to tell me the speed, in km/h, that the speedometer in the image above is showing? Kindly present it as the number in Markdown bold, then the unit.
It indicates **185** km/h
